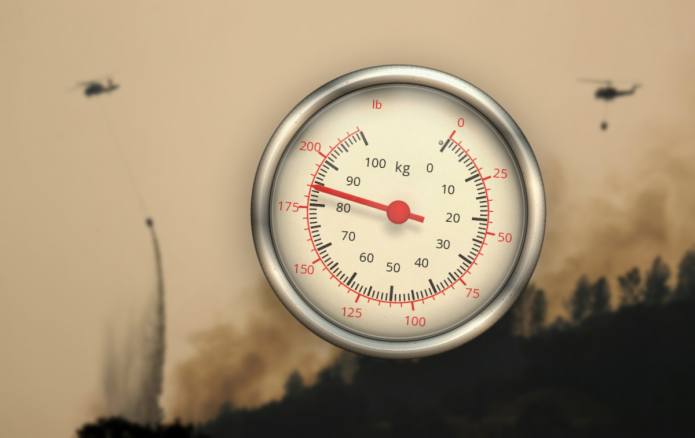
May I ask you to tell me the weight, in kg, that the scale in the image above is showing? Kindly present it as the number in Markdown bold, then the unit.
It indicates **84** kg
